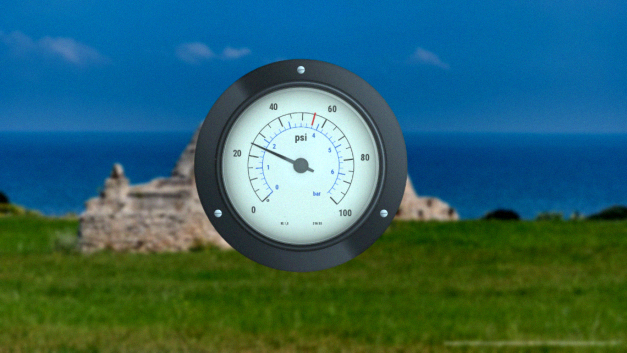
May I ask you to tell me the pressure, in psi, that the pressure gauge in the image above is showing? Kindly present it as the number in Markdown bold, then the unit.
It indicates **25** psi
